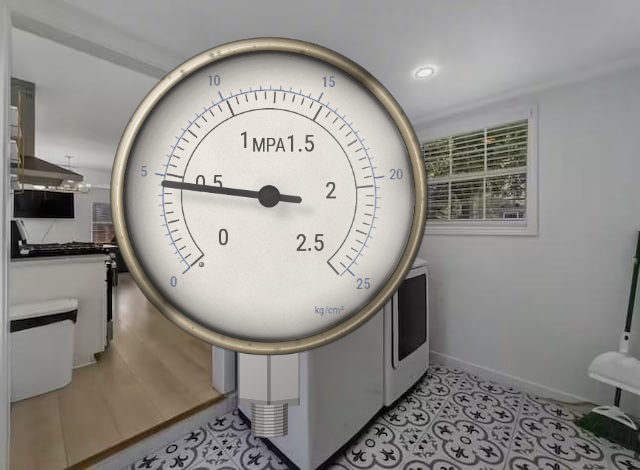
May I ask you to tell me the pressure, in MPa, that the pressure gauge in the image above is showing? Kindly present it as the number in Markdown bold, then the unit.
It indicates **0.45** MPa
